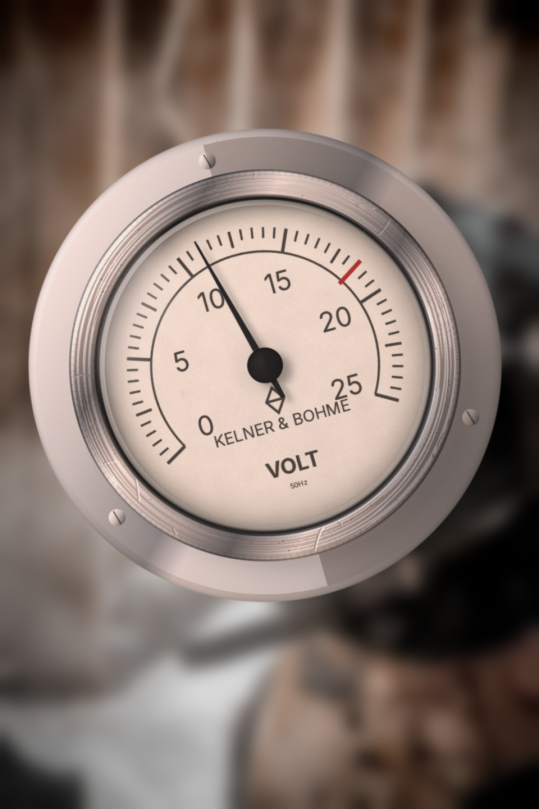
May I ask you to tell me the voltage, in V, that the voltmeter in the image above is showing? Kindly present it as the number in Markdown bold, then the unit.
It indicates **11** V
